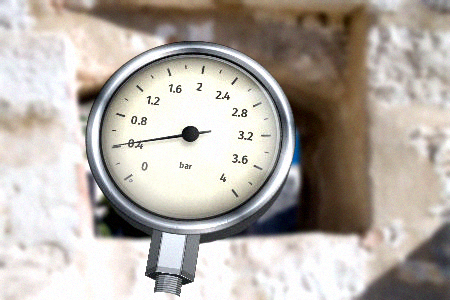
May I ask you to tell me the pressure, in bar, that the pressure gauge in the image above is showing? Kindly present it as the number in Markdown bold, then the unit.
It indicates **0.4** bar
